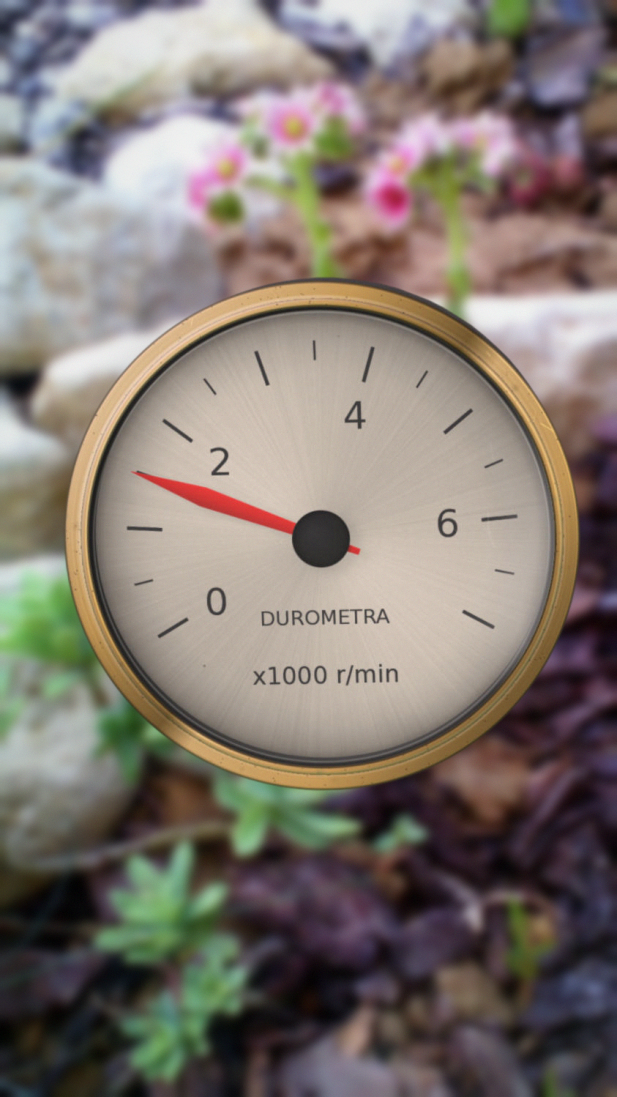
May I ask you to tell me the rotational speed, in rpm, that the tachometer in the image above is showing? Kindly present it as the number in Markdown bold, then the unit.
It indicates **1500** rpm
